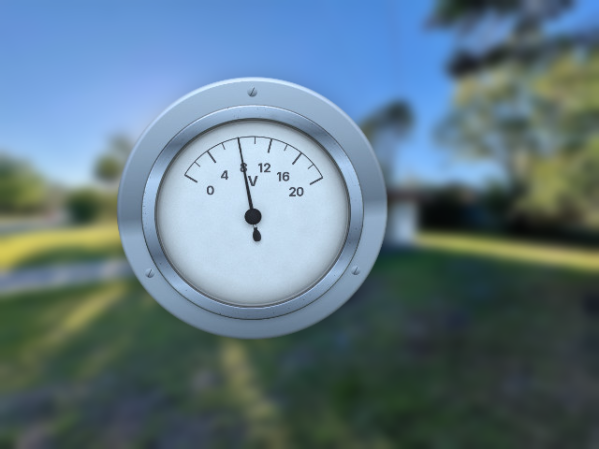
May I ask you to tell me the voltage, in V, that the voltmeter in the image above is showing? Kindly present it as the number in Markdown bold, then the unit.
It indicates **8** V
